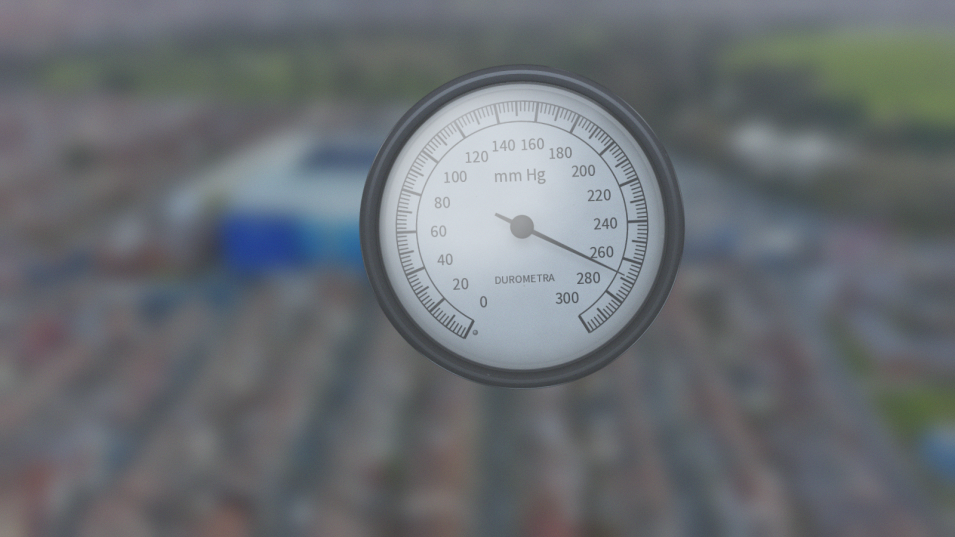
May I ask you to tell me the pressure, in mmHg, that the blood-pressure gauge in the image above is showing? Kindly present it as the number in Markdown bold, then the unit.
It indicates **268** mmHg
